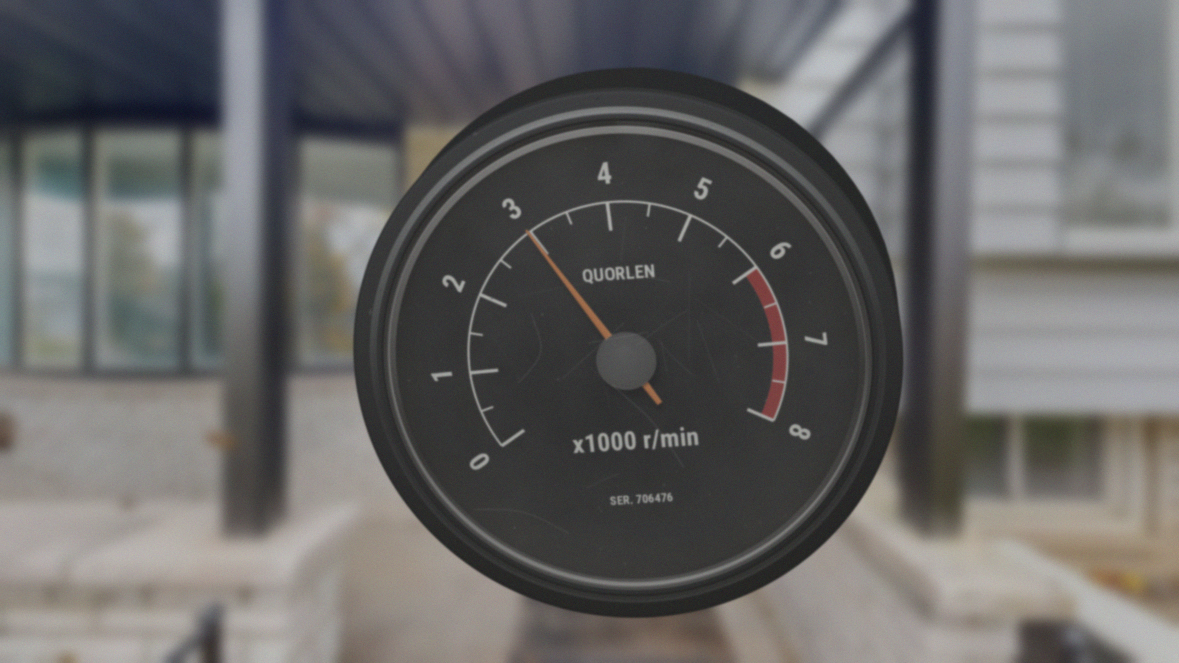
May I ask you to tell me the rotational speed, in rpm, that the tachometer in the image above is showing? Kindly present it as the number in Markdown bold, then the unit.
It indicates **3000** rpm
